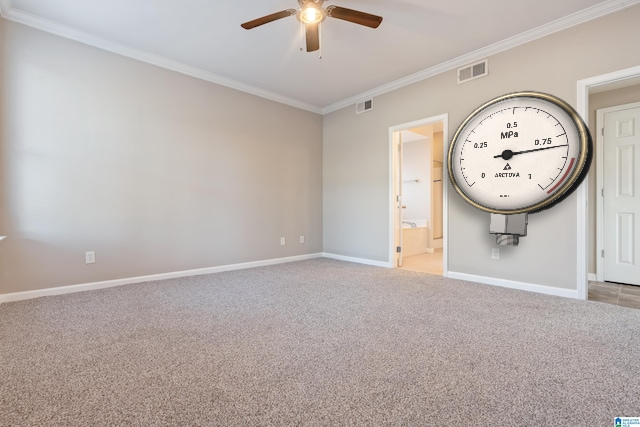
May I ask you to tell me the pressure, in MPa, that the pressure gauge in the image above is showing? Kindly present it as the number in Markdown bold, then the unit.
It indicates **0.8** MPa
